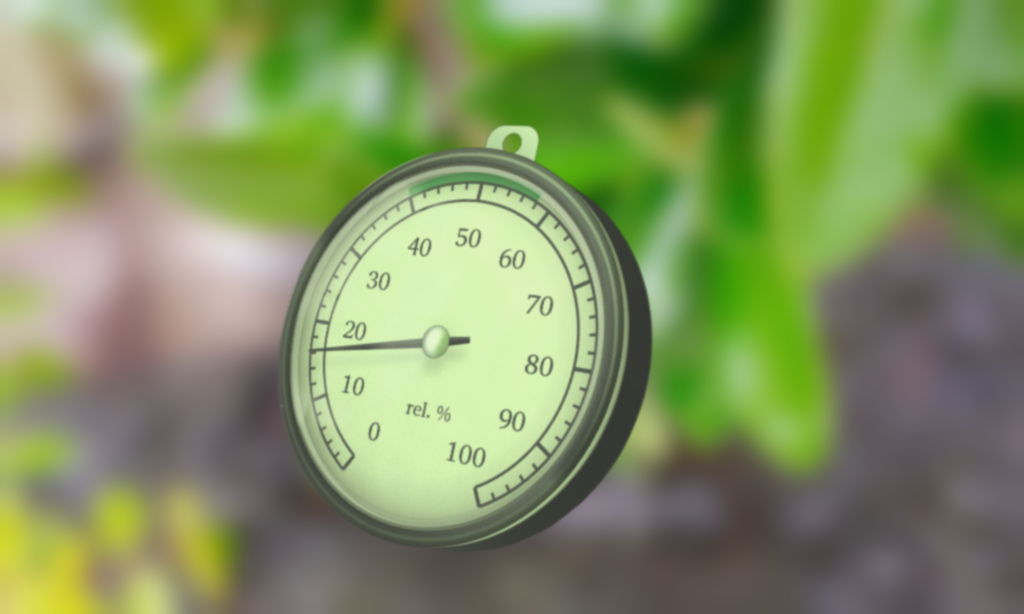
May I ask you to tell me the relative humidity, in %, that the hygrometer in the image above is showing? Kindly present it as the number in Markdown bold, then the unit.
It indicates **16** %
